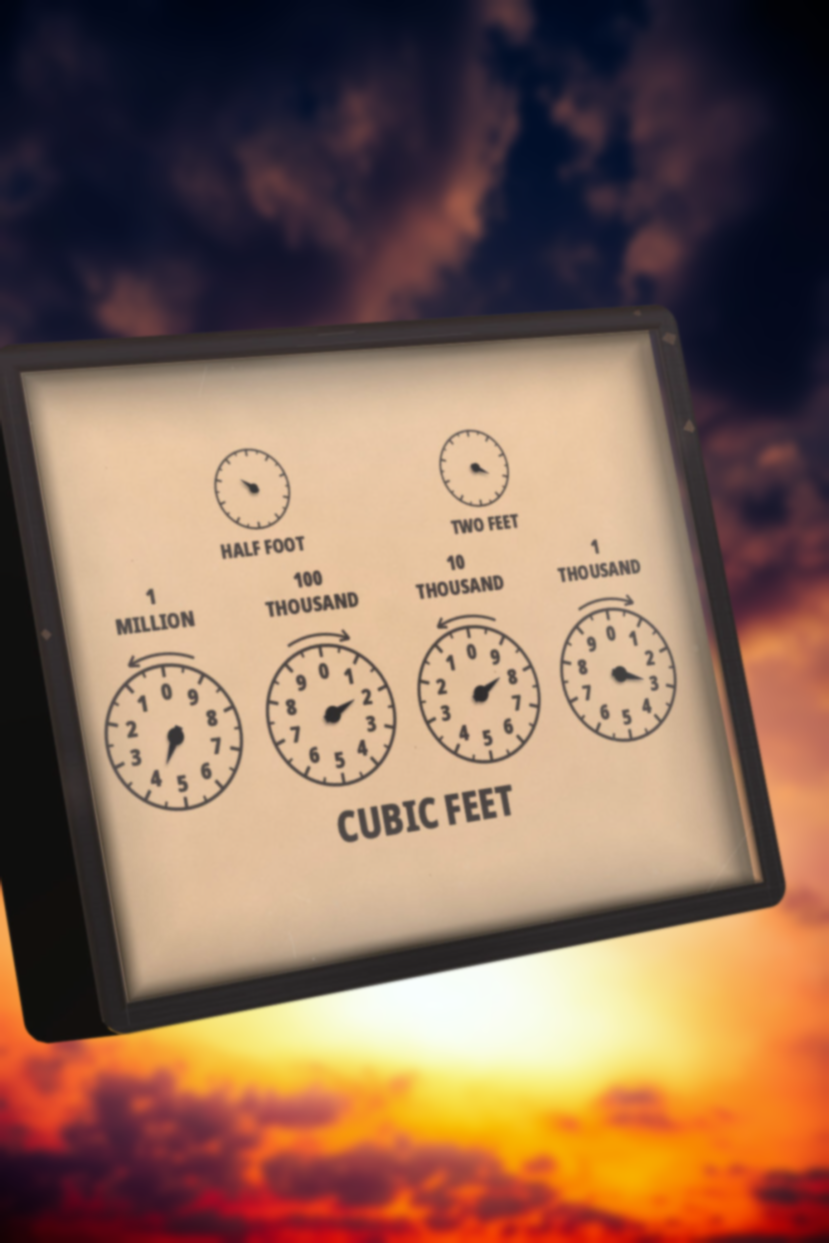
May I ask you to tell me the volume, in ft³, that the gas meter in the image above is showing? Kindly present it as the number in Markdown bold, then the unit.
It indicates **418300** ft³
